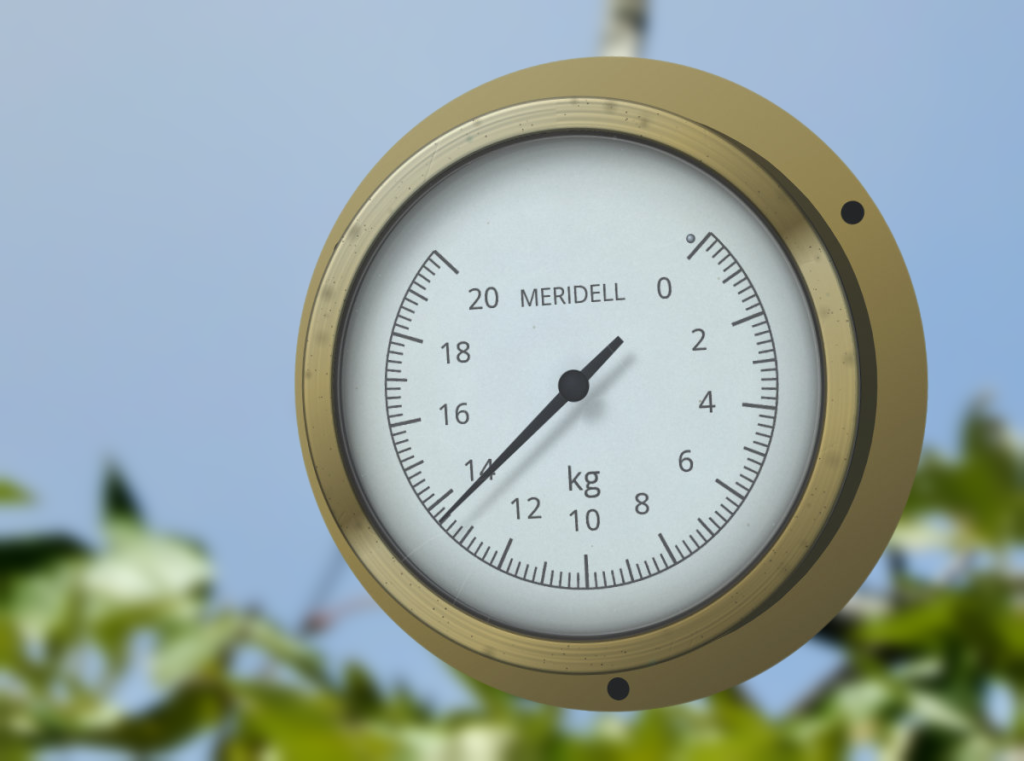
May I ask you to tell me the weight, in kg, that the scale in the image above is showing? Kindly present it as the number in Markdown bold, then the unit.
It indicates **13.6** kg
